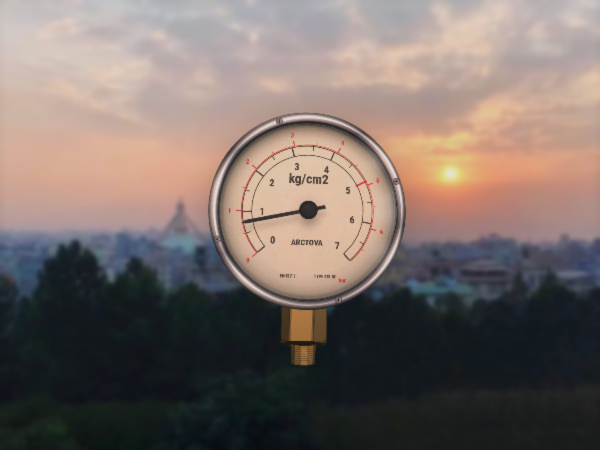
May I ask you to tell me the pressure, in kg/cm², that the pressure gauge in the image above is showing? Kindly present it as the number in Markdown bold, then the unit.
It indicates **0.75** kg/cm²
